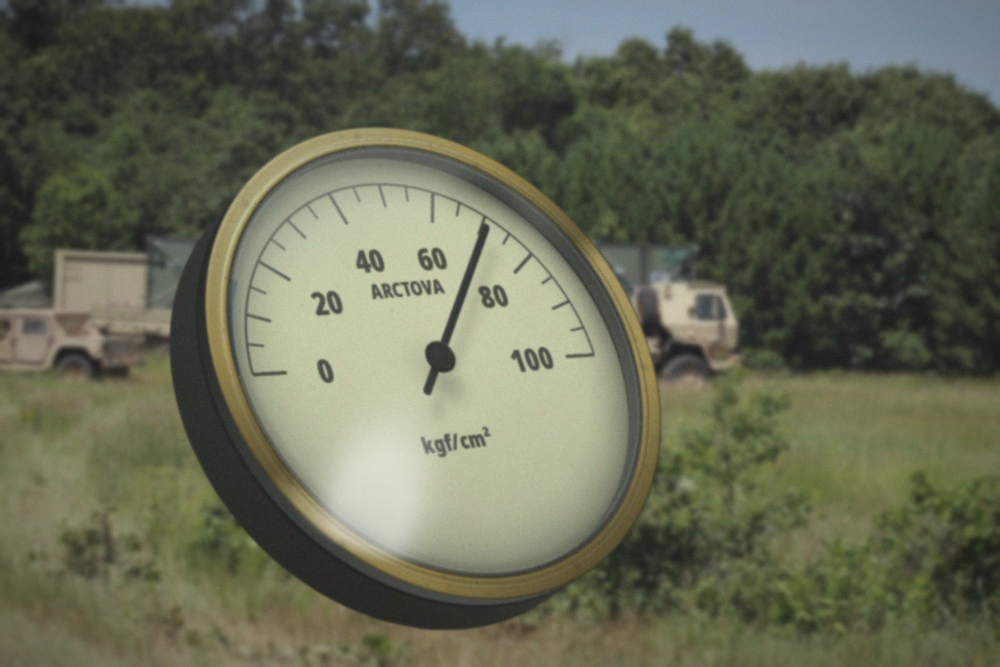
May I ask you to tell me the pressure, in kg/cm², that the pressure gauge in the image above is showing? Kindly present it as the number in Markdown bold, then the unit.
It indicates **70** kg/cm²
